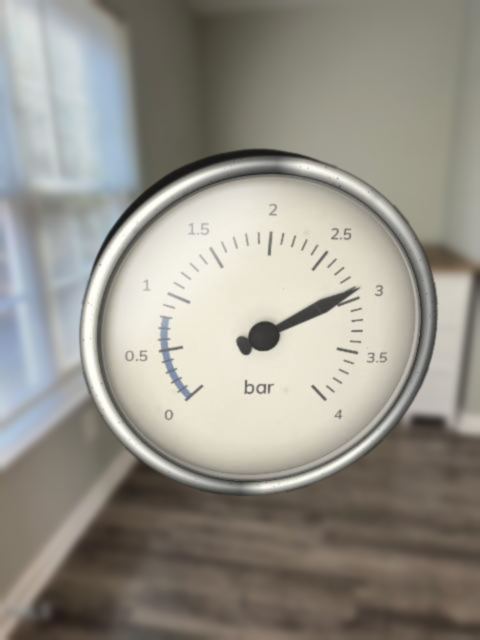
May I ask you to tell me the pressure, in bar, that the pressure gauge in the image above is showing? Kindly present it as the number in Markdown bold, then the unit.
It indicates **2.9** bar
